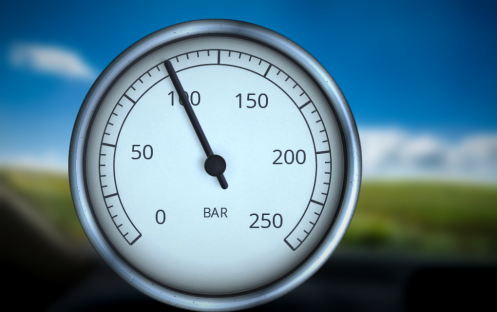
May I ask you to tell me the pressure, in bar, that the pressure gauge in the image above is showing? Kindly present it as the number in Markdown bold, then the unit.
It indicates **100** bar
